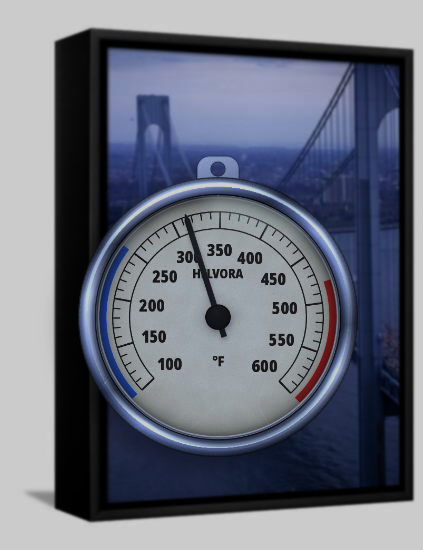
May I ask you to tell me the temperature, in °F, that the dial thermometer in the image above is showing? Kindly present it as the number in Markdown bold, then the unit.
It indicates **315** °F
